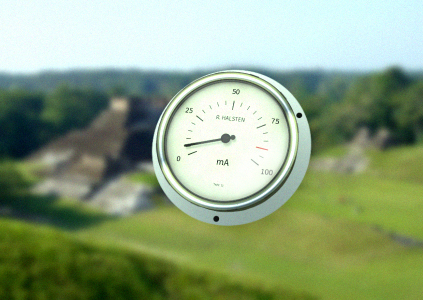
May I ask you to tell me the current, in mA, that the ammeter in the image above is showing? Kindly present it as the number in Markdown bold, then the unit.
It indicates **5** mA
